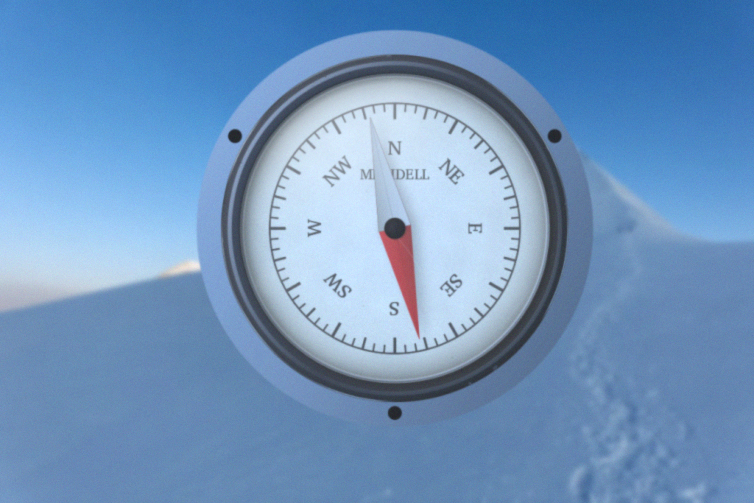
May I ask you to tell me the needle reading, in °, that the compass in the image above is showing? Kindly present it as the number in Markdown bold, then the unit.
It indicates **167.5** °
